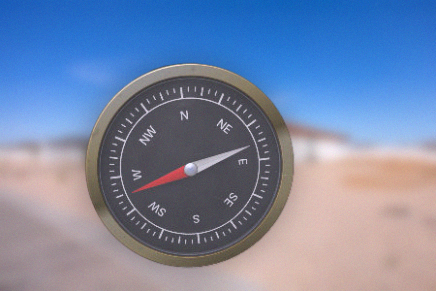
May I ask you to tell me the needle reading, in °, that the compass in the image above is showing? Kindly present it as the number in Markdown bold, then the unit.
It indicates **255** °
